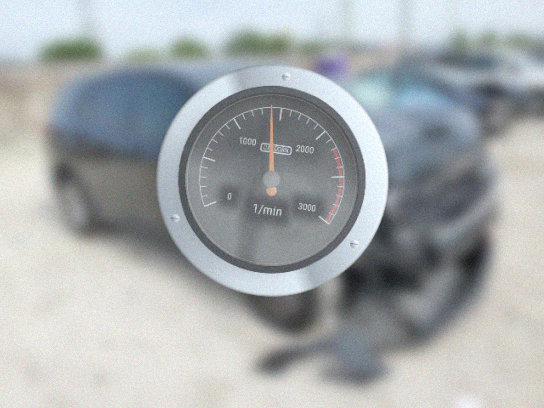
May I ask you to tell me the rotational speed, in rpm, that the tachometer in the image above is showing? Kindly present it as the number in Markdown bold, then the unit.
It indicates **1400** rpm
